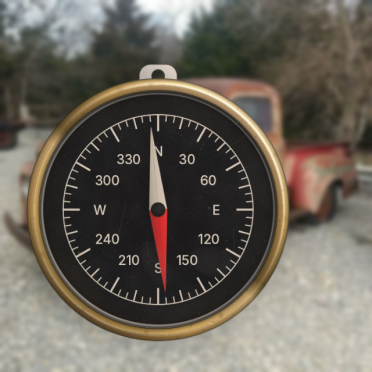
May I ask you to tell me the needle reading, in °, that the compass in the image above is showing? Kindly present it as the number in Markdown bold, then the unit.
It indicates **175** °
